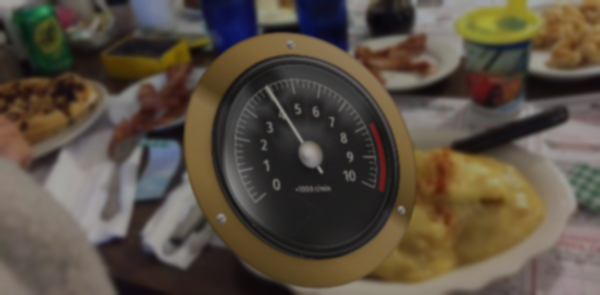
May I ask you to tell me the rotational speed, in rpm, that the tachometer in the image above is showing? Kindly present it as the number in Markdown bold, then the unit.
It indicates **4000** rpm
